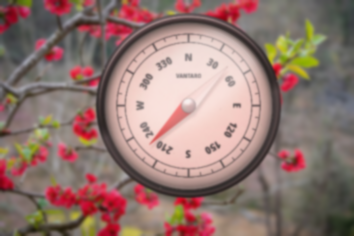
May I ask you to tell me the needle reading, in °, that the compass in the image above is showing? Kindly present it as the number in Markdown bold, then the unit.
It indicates **225** °
